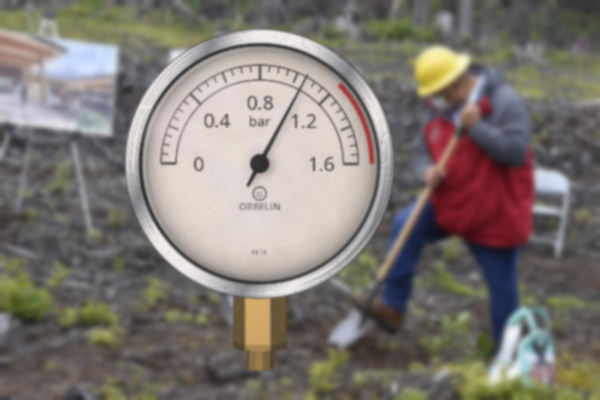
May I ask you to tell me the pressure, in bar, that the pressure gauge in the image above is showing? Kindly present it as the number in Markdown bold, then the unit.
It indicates **1.05** bar
